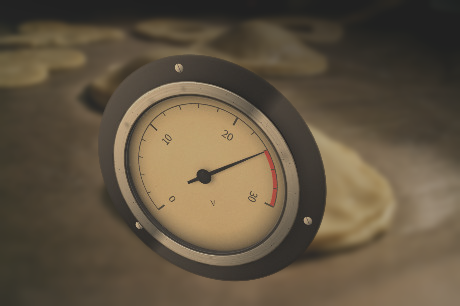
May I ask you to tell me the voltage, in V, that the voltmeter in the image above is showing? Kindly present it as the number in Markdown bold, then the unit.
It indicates **24** V
